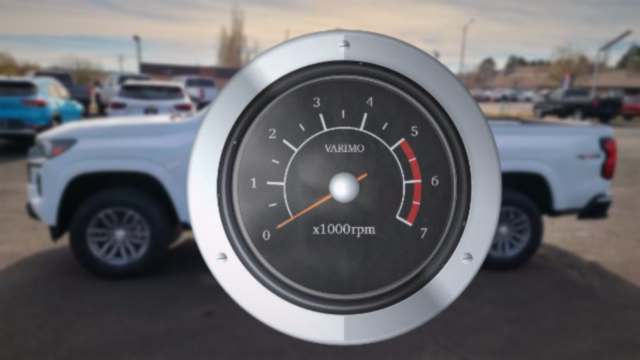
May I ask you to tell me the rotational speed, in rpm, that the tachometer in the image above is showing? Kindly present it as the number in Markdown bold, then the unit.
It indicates **0** rpm
